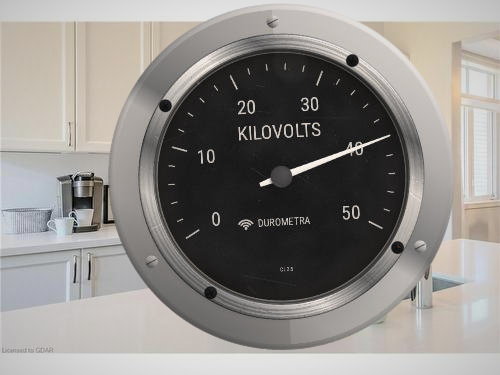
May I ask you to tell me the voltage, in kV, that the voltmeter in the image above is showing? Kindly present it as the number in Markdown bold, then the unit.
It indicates **40** kV
